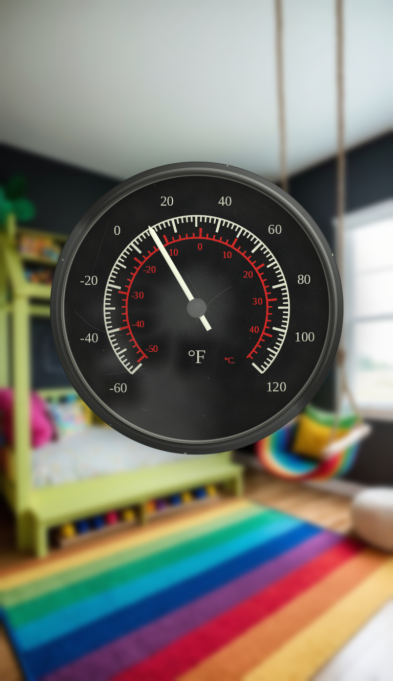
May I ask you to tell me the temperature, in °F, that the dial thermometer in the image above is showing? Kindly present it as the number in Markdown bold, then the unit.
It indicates **10** °F
